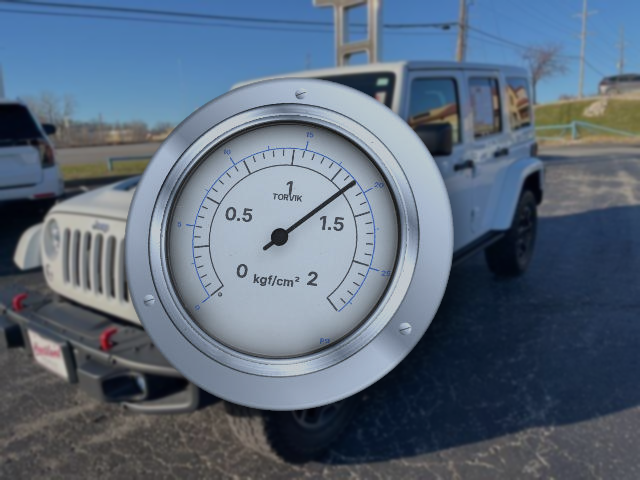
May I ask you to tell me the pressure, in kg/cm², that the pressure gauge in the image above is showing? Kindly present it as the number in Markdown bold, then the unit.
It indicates **1.35** kg/cm²
